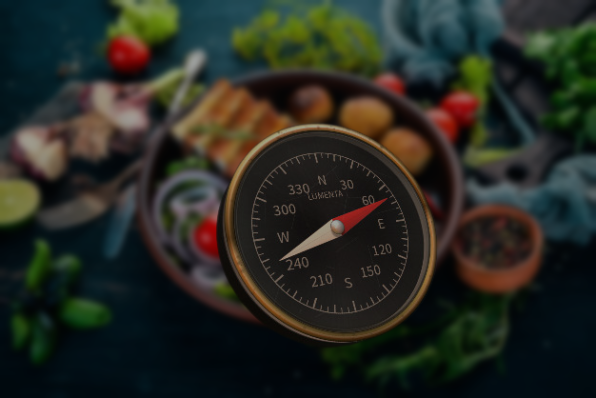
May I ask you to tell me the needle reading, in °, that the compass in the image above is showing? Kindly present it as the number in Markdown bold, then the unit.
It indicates **70** °
